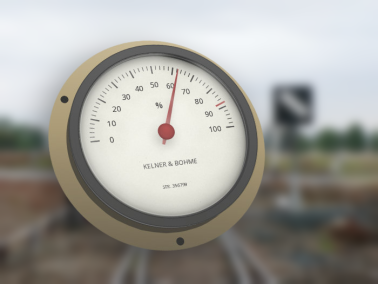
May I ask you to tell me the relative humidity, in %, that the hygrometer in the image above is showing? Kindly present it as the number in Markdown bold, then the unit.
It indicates **62** %
